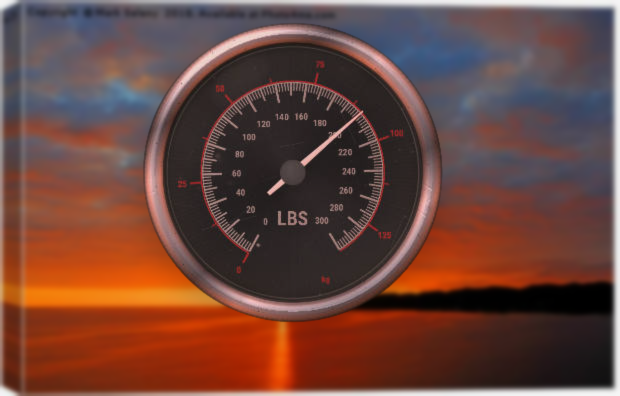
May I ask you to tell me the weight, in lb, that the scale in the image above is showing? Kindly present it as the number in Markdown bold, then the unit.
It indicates **200** lb
